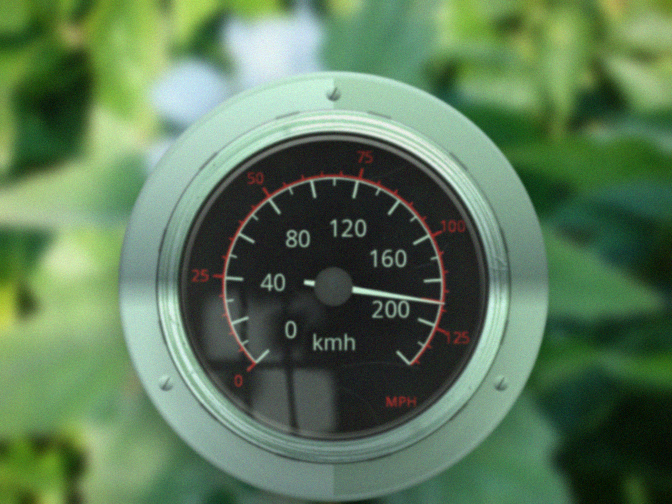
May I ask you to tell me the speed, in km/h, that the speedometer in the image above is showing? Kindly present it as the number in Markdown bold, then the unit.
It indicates **190** km/h
